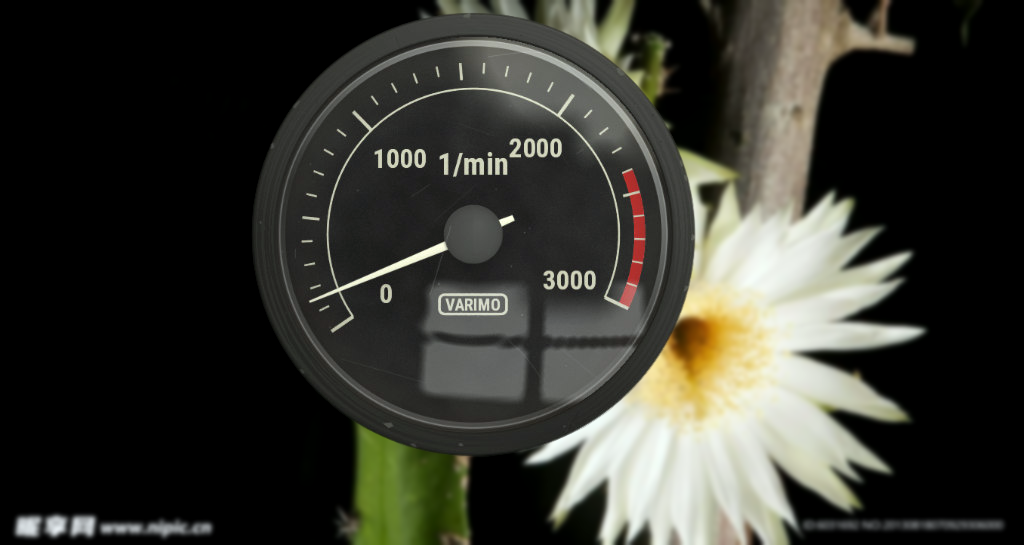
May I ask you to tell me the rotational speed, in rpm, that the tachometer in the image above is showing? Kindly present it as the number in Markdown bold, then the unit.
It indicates **150** rpm
